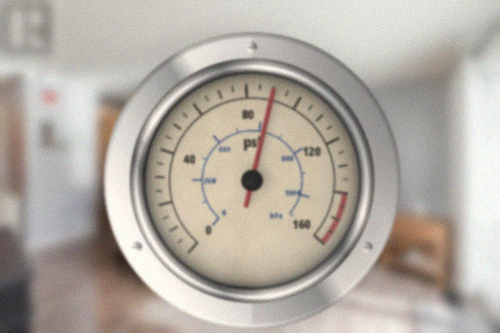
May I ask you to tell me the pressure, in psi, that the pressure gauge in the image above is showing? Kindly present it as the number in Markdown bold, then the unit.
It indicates **90** psi
